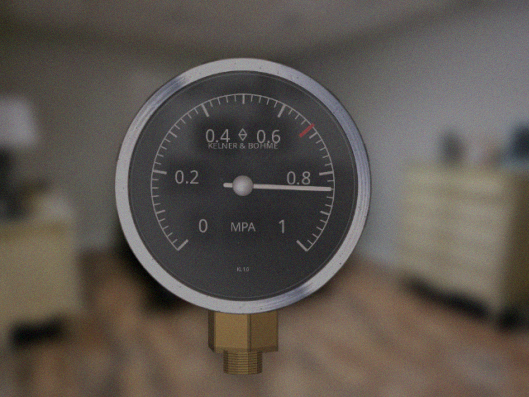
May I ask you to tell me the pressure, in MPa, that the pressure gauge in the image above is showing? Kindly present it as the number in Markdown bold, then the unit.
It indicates **0.84** MPa
